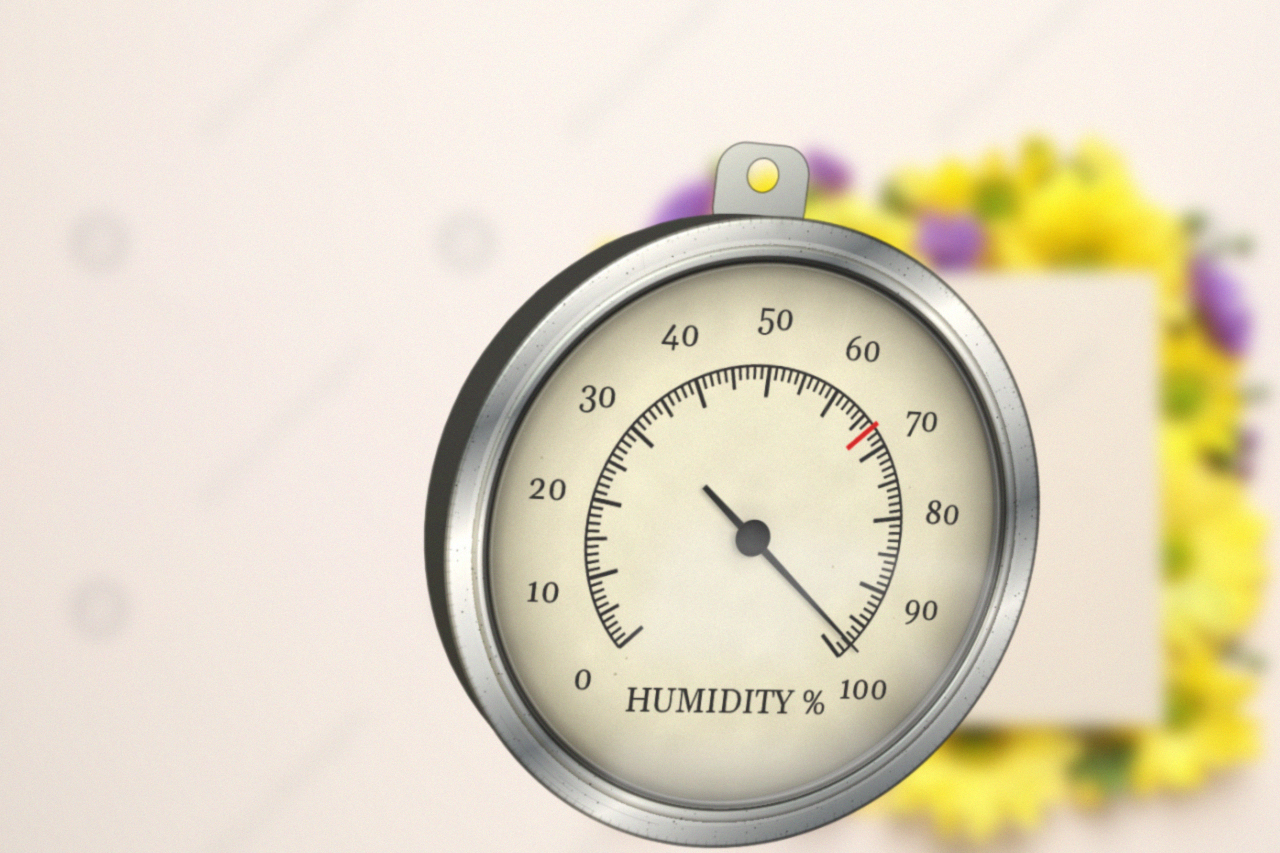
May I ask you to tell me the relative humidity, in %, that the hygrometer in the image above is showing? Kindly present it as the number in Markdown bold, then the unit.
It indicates **98** %
